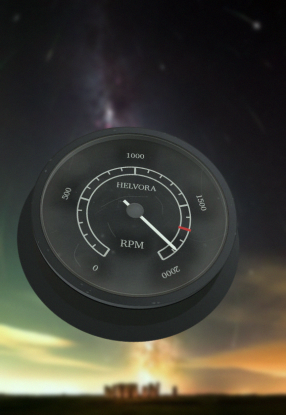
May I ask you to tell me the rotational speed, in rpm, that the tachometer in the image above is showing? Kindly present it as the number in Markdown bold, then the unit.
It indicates **1900** rpm
